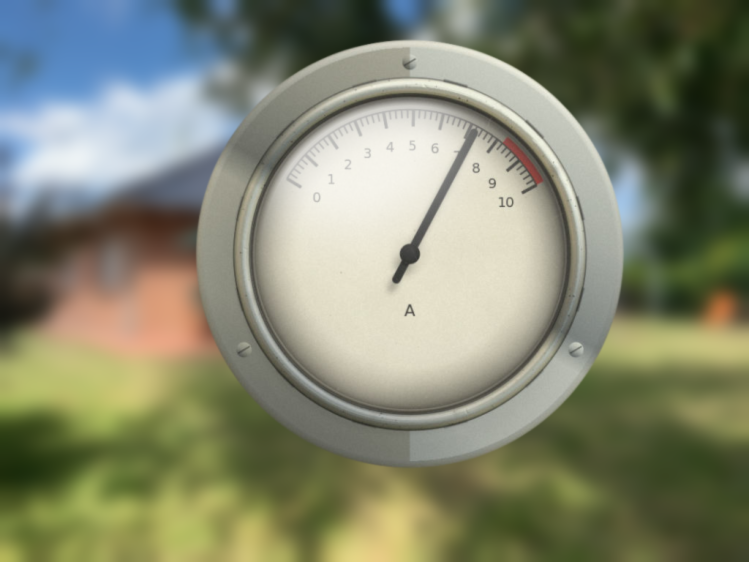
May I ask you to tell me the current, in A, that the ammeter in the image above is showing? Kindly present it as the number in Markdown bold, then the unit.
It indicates **7.2** A
